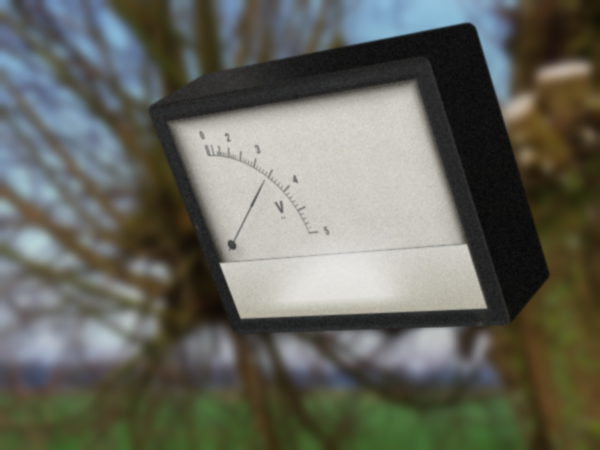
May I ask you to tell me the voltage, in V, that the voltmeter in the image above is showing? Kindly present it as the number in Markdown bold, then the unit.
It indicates **3.5** V
